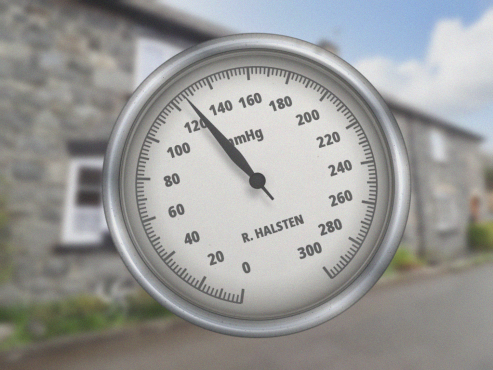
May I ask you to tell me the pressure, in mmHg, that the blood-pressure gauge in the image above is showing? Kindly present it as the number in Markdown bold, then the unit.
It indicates **126** mmHg
